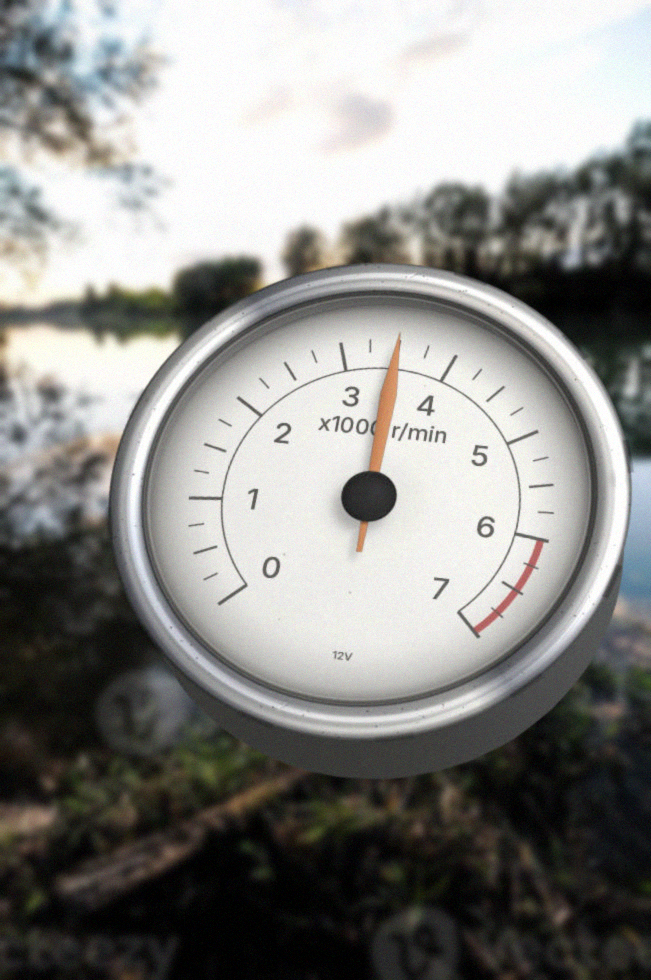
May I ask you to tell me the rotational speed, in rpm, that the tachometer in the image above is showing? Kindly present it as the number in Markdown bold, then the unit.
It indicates **3500** rpm
